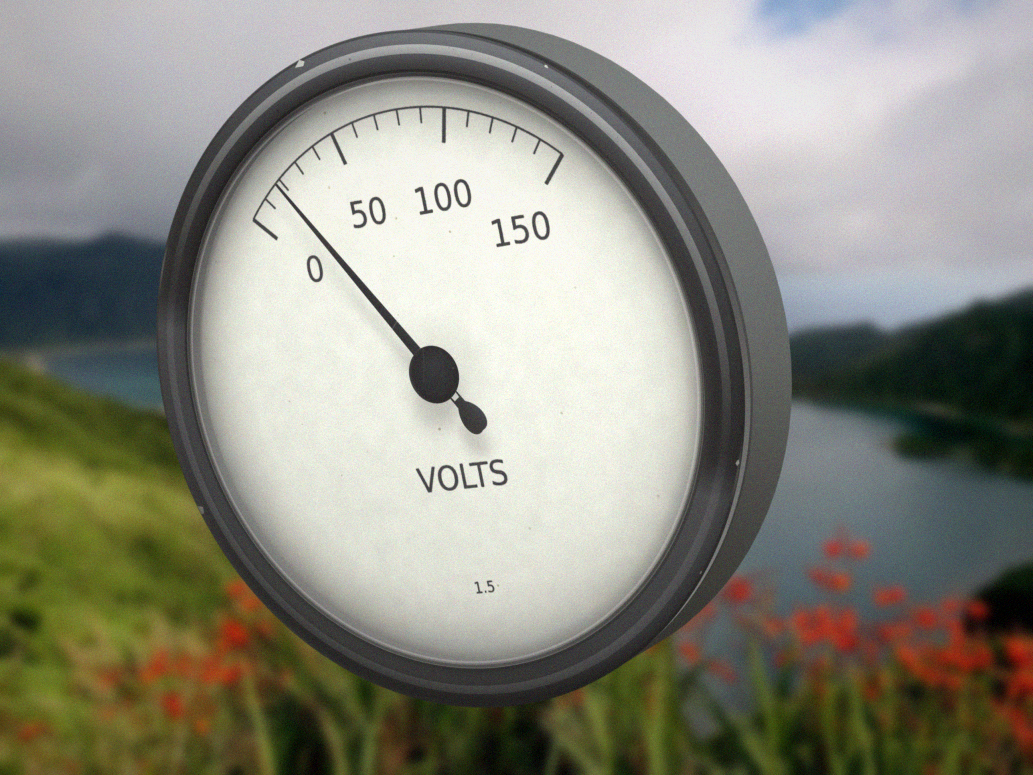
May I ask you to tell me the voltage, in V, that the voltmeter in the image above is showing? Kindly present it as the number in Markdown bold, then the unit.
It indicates **20** V
